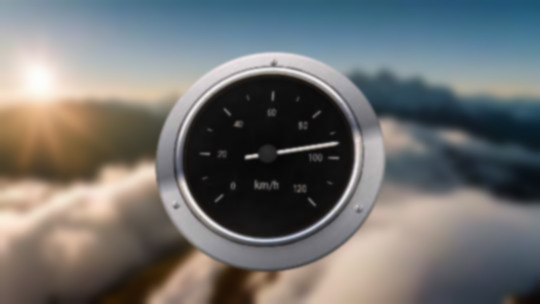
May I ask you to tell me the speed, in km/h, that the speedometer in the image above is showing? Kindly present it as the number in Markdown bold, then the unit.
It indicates **95** km/h
